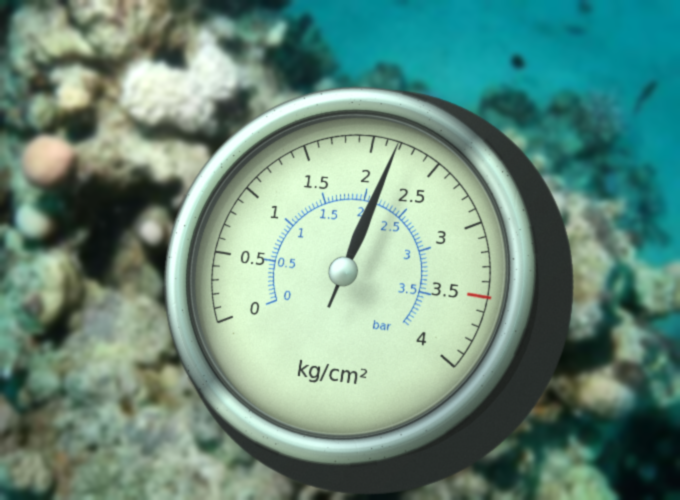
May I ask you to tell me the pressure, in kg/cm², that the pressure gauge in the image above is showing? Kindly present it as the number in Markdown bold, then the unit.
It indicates **2.2** kg/cm²
